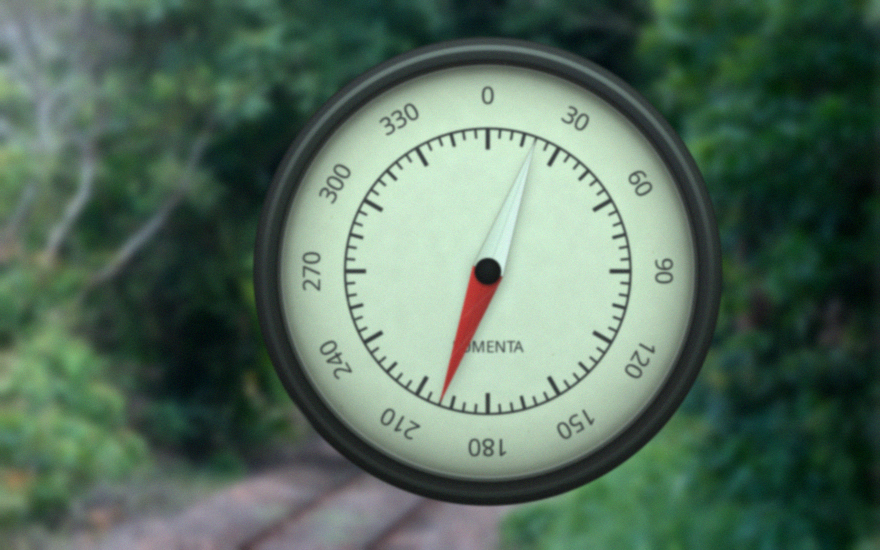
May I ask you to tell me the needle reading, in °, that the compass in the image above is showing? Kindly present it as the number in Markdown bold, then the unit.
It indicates **200** °
